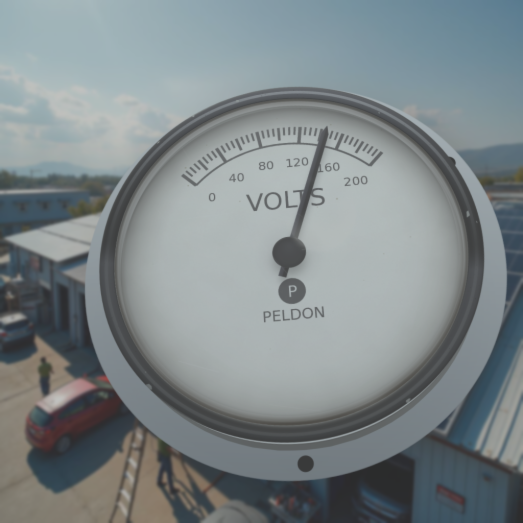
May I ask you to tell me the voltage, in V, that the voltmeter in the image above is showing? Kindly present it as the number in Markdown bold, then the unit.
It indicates **145** V
